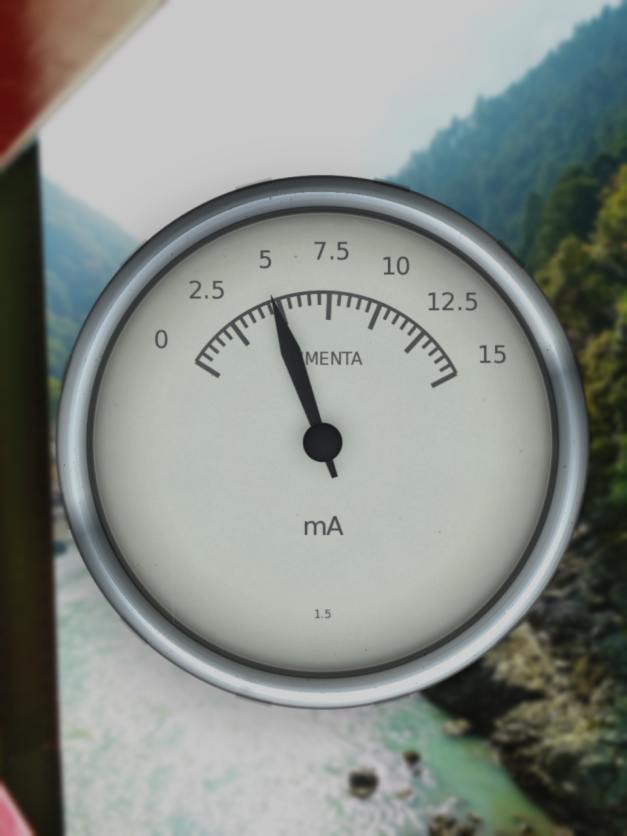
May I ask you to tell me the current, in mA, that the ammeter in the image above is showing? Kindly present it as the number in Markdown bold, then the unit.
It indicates **4.75** mA
